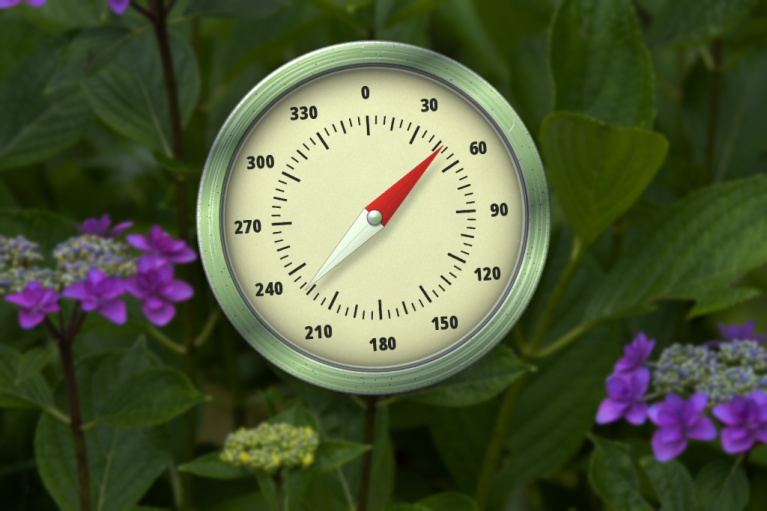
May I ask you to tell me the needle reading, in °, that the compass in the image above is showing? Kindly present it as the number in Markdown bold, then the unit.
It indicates **47.5** °
